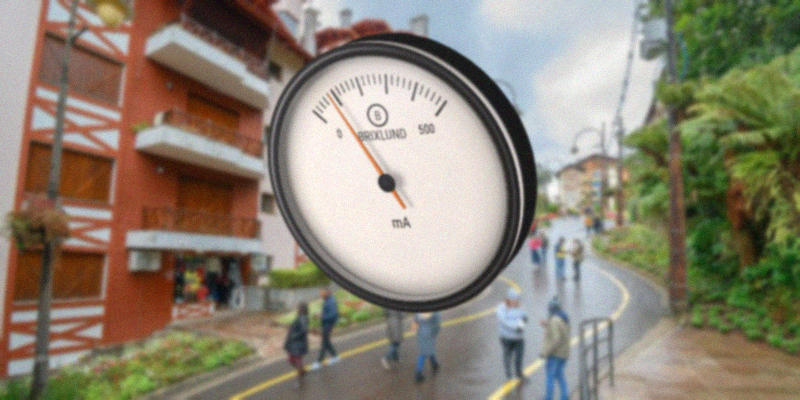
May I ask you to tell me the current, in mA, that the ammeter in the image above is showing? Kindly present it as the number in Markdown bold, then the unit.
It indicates **100** mA
